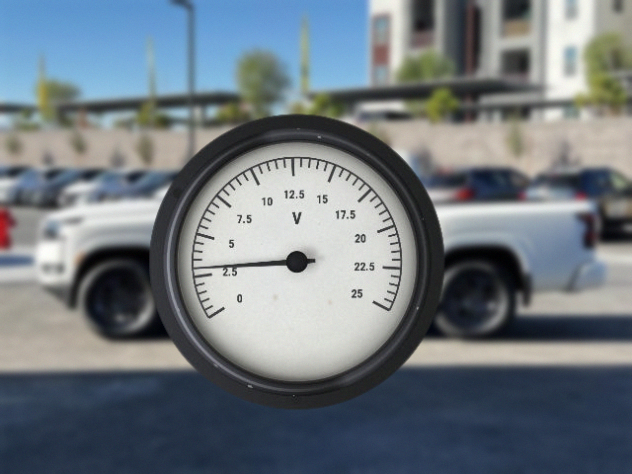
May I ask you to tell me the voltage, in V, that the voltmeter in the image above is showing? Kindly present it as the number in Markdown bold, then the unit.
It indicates **3** V
